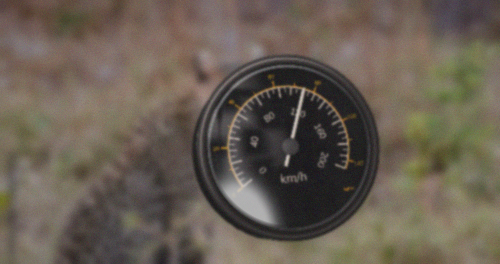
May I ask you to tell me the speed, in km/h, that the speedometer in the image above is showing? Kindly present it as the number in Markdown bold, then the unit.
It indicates **120** km/h
